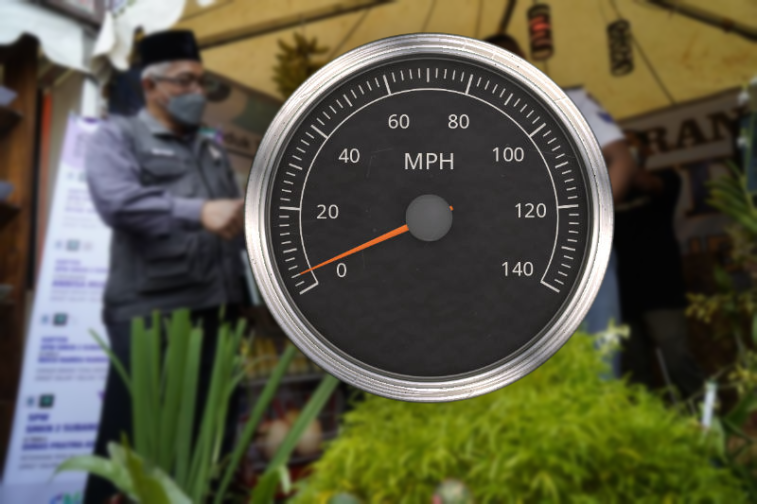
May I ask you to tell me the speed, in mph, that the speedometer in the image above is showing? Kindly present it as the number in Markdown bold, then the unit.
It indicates **4** mph
